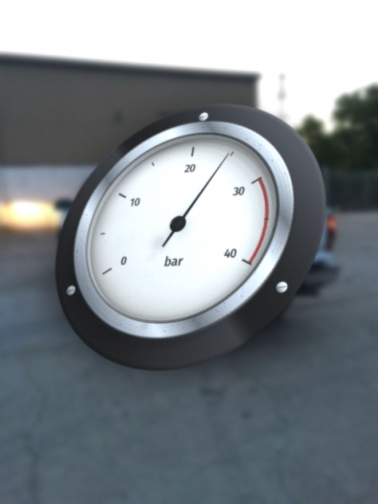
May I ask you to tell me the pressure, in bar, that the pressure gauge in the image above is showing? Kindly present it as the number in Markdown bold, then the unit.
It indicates **25** bar
